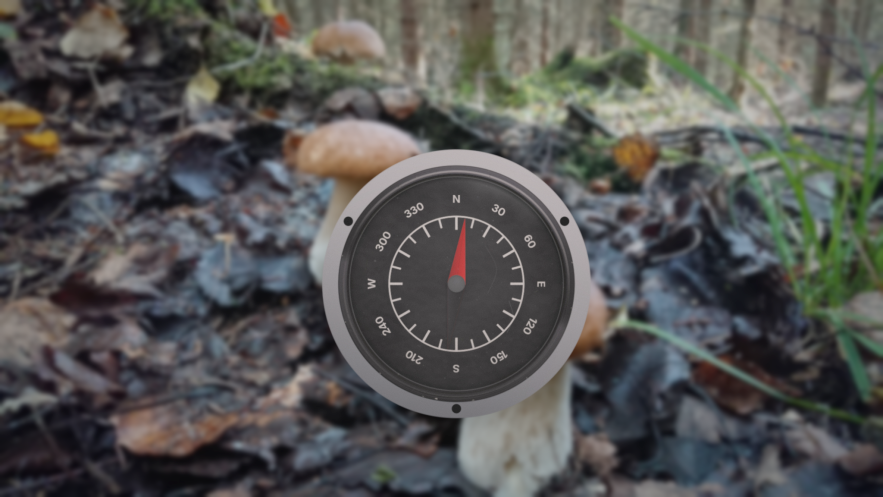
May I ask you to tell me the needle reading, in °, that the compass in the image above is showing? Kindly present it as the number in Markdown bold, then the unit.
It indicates **7.5** °
